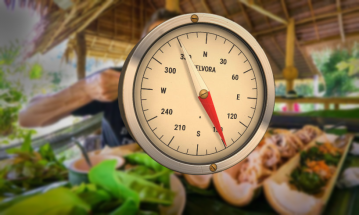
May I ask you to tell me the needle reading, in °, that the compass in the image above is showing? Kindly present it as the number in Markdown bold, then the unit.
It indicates **150** °
